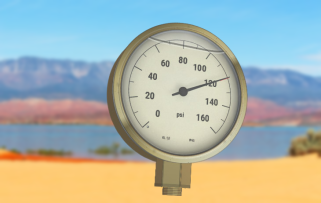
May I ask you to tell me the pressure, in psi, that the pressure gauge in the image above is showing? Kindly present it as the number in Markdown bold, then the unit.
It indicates **120** psi
